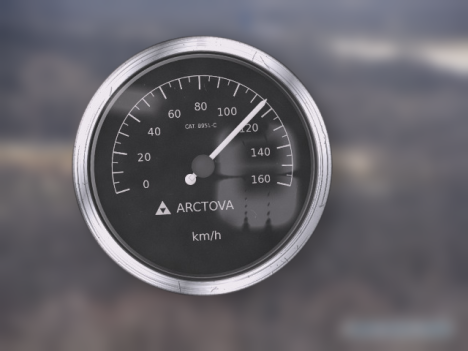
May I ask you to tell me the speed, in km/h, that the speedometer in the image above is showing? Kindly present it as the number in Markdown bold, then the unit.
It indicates **115** km/h
